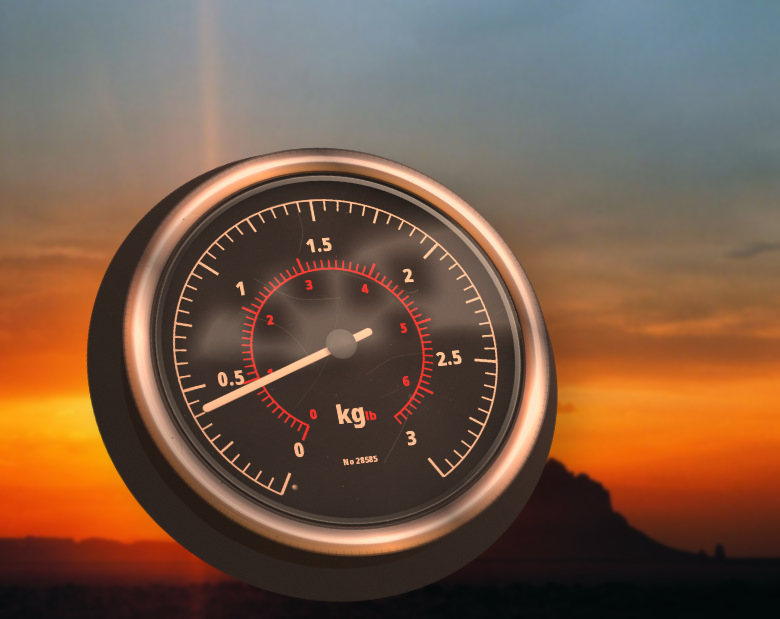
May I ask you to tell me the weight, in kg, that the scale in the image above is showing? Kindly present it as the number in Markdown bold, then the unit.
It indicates **0.4** kg
